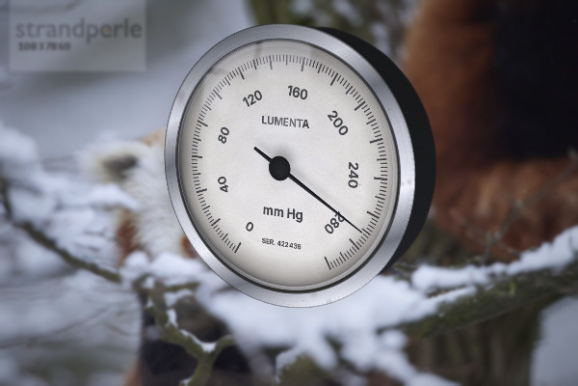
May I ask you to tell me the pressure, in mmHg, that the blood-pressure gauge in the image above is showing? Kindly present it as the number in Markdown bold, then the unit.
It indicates **270** mmHg
